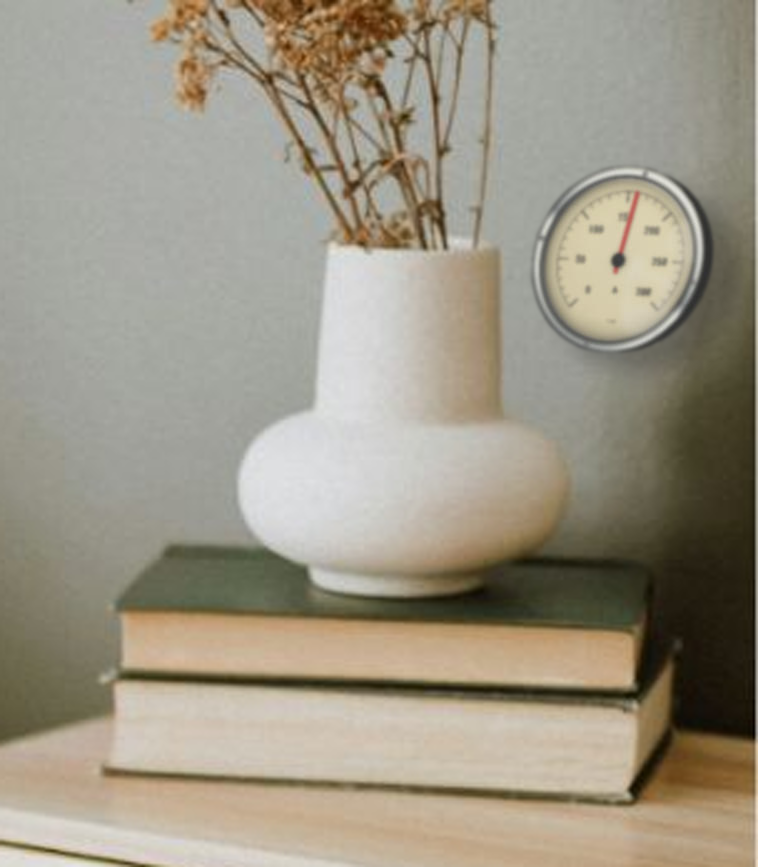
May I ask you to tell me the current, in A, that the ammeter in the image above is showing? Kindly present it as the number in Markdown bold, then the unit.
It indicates **160** A
